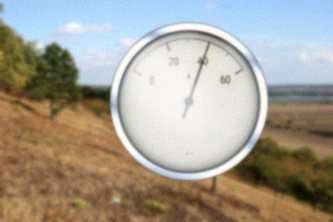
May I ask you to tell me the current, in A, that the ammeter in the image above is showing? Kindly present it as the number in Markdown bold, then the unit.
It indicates **40** A
